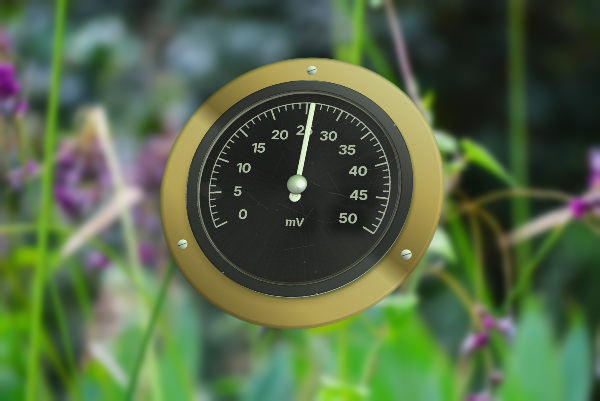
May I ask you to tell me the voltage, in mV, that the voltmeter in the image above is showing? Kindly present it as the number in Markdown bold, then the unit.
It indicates **26** mV
